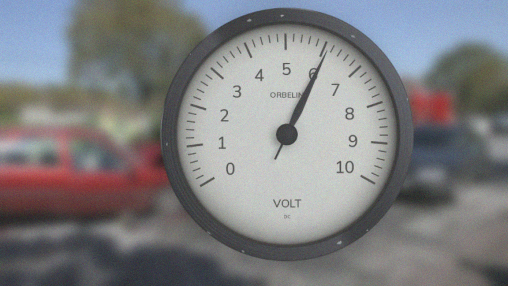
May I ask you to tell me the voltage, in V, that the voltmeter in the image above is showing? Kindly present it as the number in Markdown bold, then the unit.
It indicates **6.1** V
